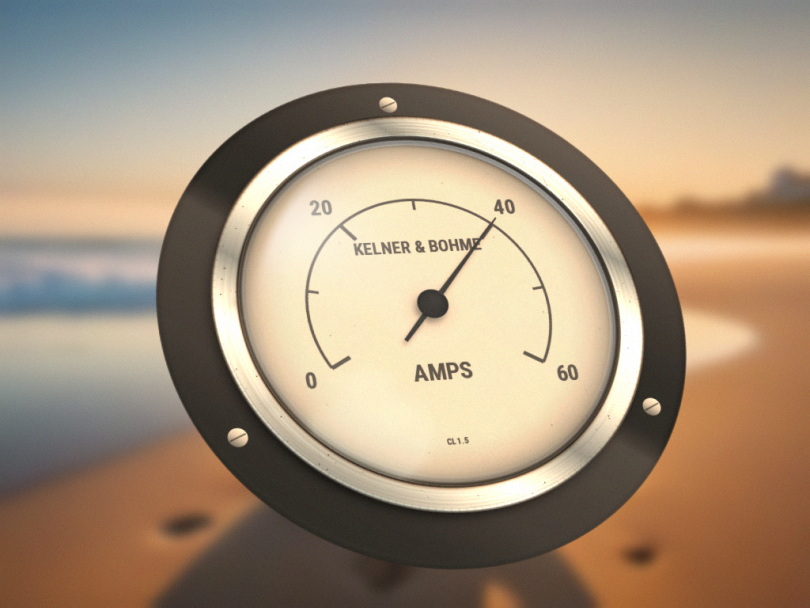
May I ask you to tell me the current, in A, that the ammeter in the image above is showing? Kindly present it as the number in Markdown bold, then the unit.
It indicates **40** A
